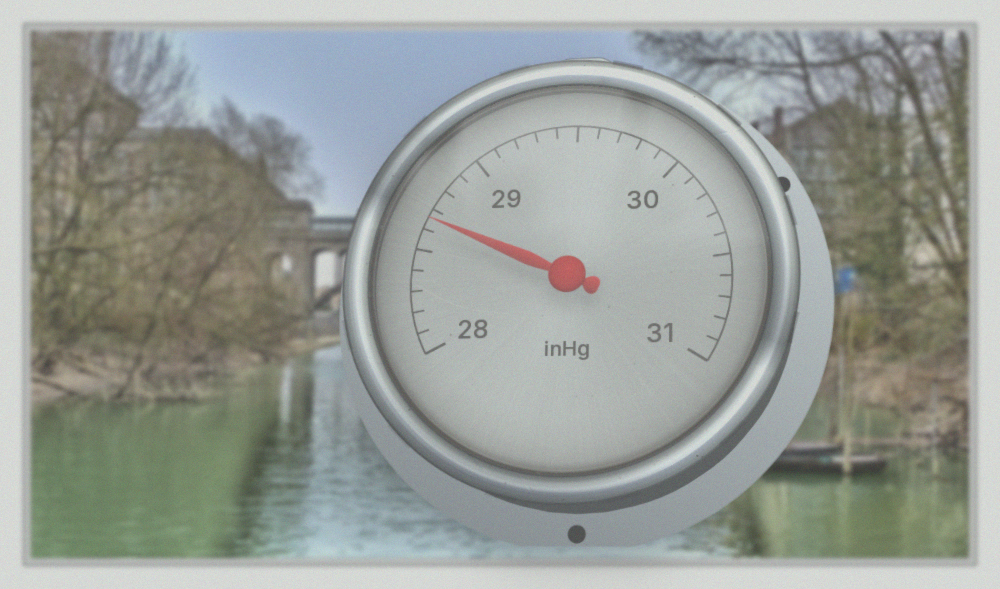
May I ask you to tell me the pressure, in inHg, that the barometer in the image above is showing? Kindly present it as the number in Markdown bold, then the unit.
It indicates **28.65** inHg
